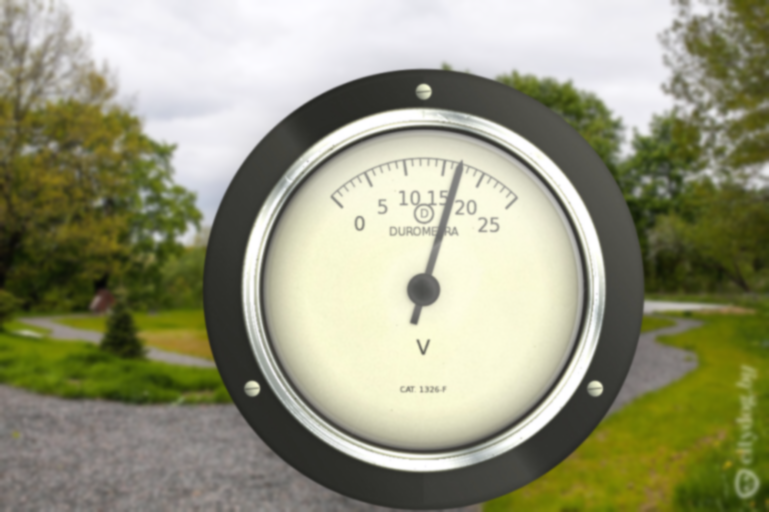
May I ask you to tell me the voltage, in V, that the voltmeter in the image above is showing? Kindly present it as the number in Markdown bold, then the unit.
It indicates **17** V
